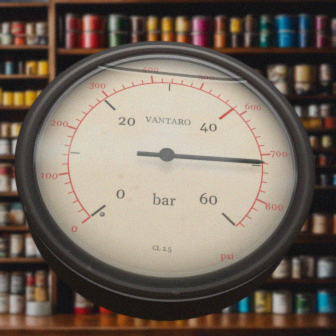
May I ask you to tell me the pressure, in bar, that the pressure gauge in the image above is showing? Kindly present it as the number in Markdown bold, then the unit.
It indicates **50** bar
